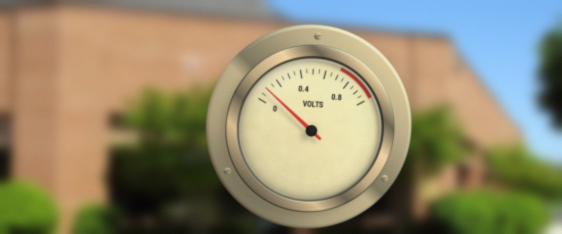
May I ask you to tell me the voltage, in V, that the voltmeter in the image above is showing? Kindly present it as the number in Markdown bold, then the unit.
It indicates **0.1** V
